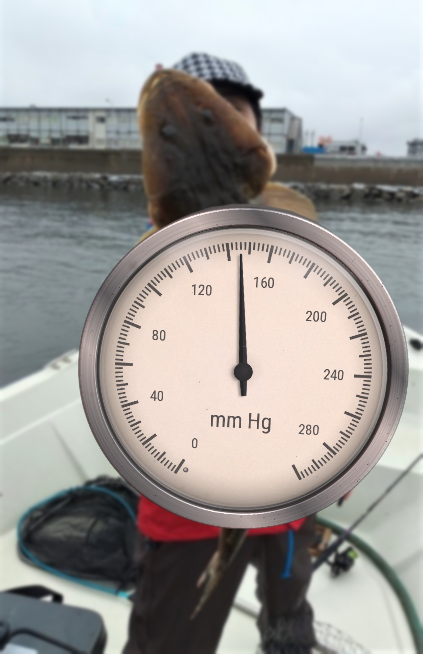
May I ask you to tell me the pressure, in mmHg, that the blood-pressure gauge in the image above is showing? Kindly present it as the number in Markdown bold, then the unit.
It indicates **146** mmHg
